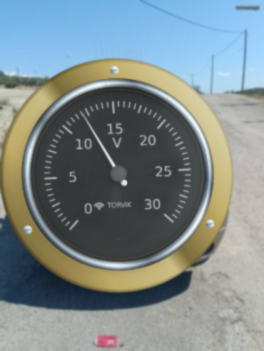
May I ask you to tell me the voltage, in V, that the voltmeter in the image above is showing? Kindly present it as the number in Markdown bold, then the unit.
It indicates **12** V
